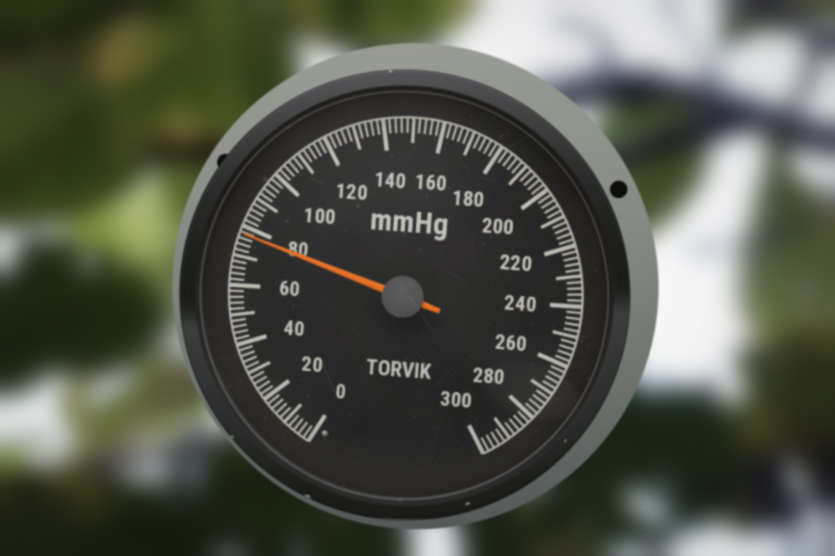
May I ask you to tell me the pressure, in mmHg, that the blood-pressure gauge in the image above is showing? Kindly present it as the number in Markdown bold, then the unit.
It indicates **78** mmHg
